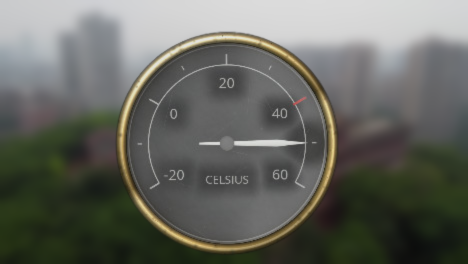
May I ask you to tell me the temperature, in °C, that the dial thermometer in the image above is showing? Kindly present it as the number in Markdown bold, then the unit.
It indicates **50** °C
